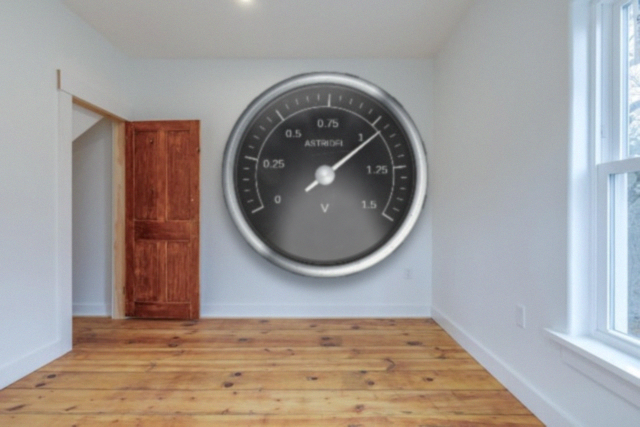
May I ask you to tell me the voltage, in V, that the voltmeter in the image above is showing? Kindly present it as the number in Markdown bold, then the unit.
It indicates **1.05** V
